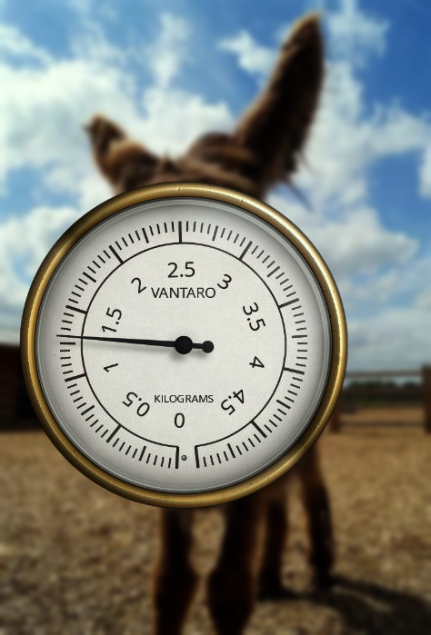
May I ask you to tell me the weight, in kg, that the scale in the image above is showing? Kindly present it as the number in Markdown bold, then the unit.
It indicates **1.3** kg
